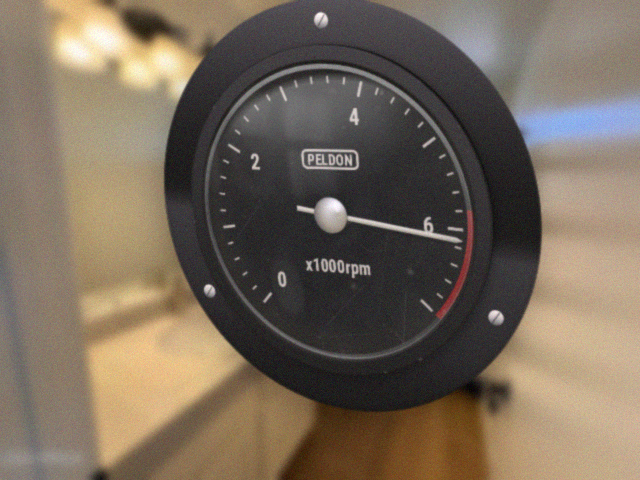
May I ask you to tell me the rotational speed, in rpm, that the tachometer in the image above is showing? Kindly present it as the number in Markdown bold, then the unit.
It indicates **6100** rpm
